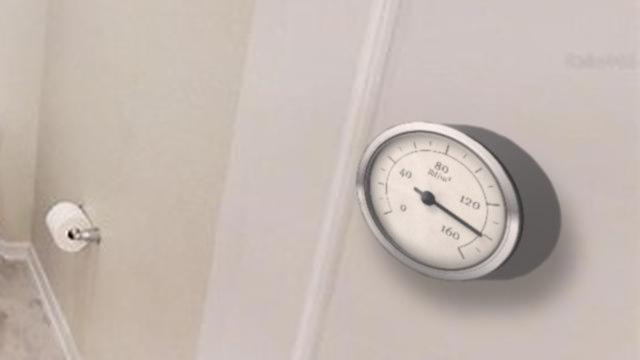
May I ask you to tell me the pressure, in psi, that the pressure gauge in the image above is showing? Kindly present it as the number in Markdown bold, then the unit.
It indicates **140** psi
